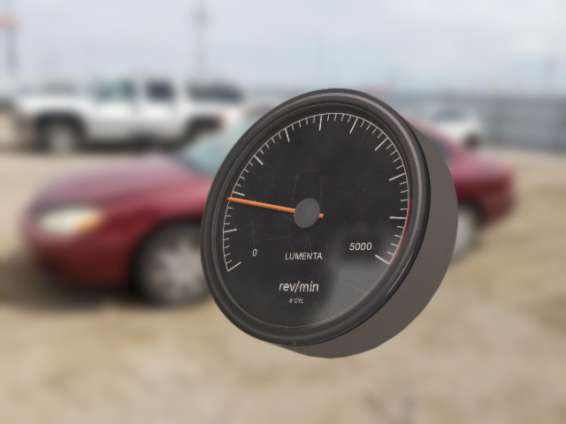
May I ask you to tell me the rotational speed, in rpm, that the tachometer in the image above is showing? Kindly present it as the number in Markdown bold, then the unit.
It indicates **900** rpm
